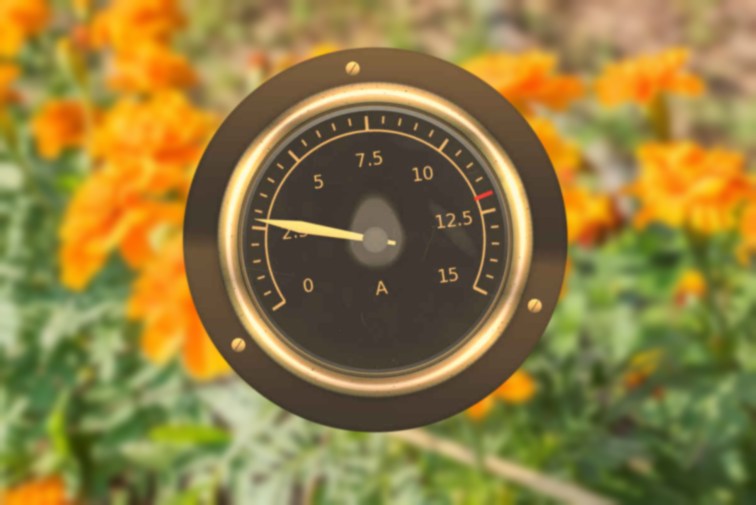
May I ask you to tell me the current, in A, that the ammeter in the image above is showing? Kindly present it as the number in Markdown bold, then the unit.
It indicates **2.75** A
